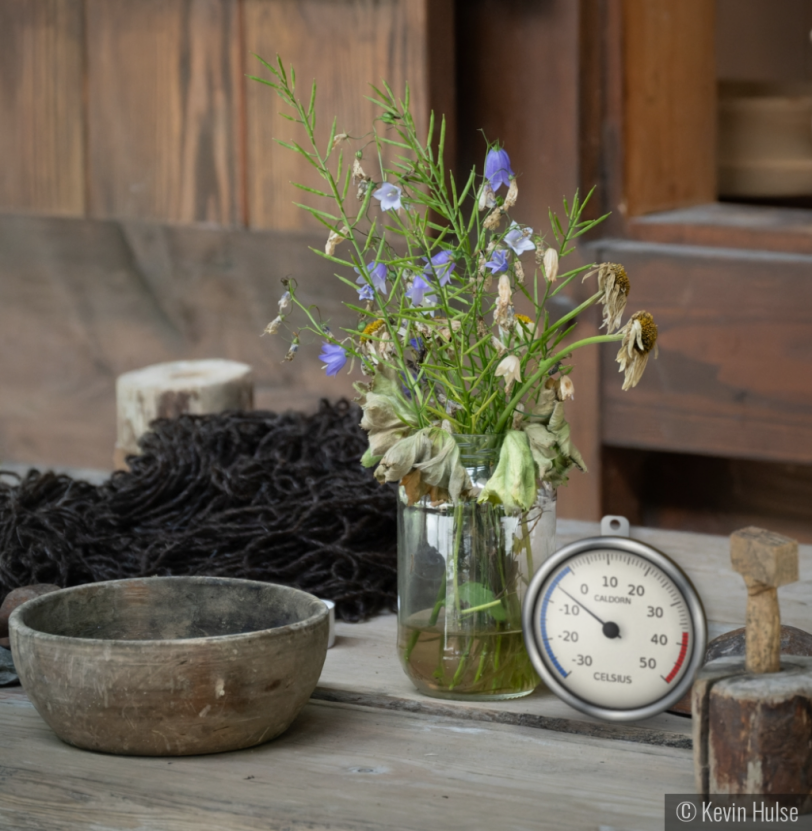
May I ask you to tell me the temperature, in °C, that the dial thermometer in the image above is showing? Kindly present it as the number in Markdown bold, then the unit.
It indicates **-5** °C
